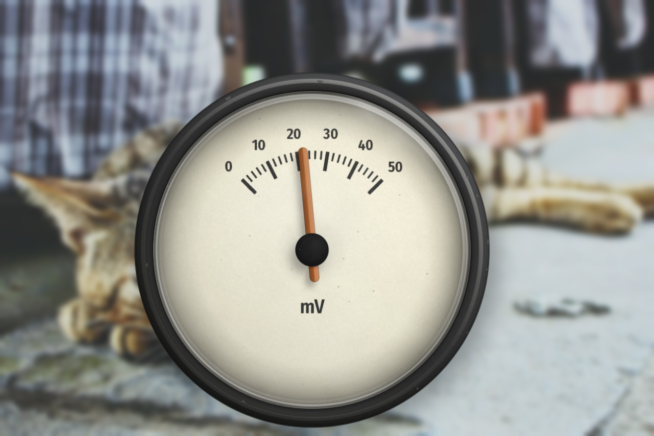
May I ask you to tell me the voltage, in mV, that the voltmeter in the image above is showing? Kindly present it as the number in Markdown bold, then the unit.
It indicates **22** mV
